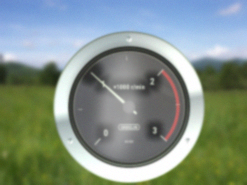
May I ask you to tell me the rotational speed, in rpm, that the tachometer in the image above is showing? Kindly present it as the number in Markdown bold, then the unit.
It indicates **1000** rpm
